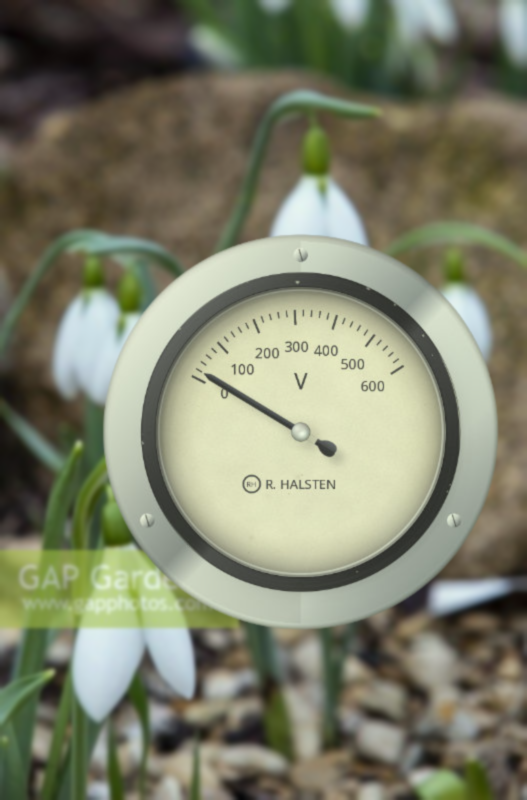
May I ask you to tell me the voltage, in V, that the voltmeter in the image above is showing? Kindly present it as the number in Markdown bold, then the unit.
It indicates **20** V
